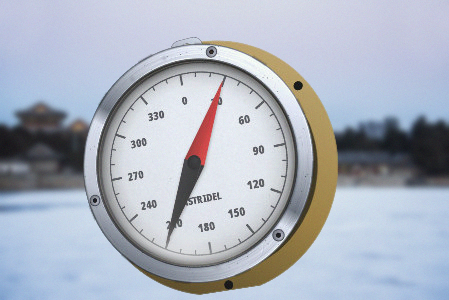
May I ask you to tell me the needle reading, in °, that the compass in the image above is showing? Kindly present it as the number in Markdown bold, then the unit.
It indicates **30** °
